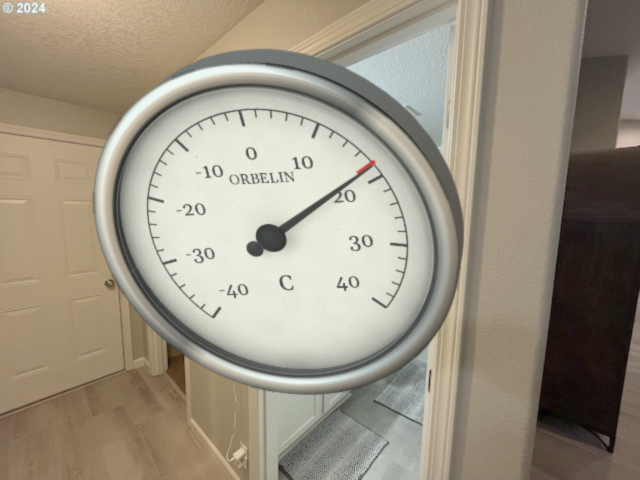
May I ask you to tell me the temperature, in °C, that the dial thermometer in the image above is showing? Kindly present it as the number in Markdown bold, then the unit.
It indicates **18** °C
